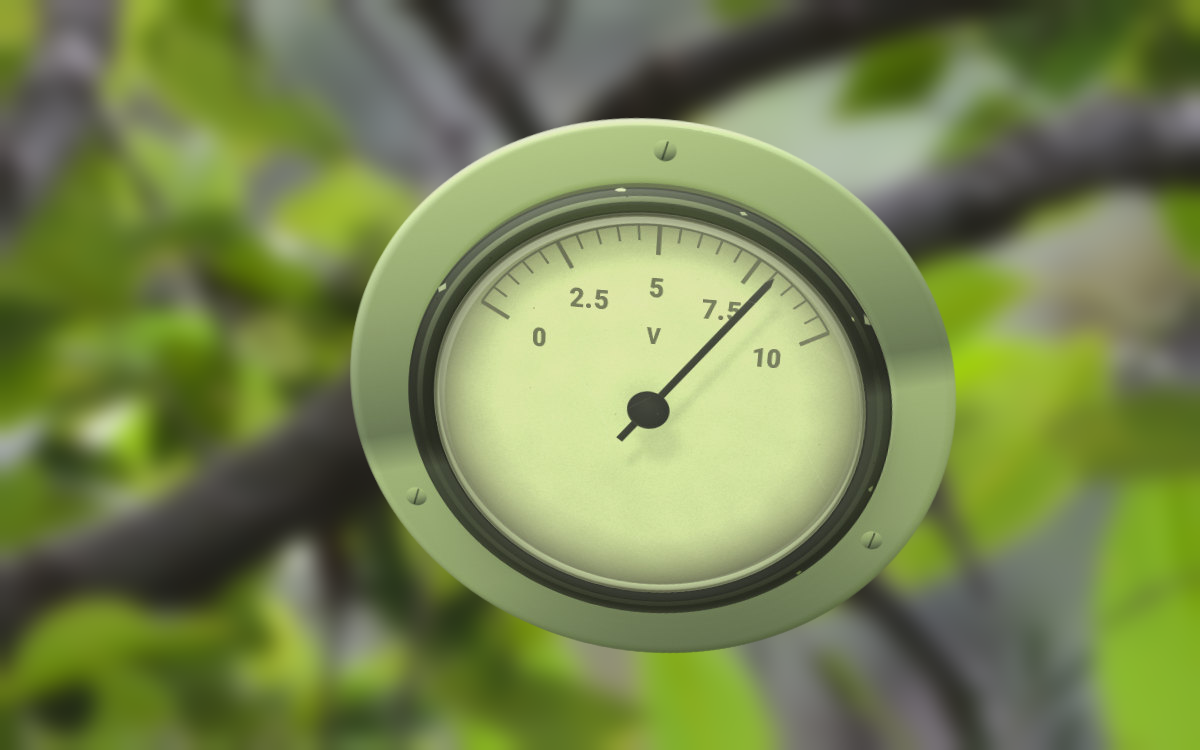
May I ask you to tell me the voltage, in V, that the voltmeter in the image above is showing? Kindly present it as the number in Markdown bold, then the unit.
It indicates **8** V
